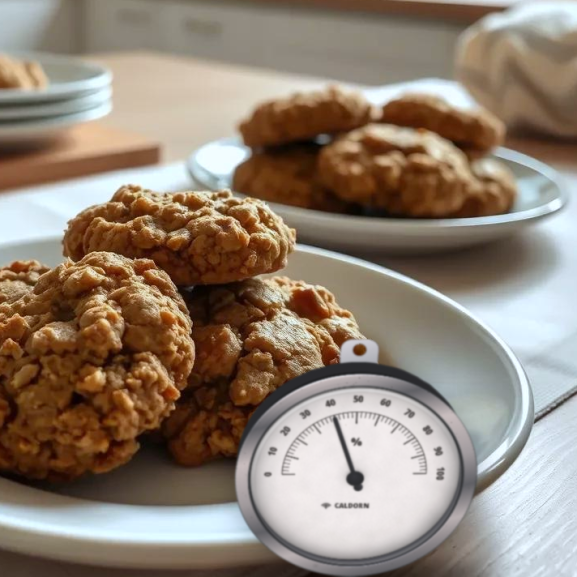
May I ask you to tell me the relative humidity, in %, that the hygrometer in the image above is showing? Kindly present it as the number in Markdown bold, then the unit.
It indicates **40** %
